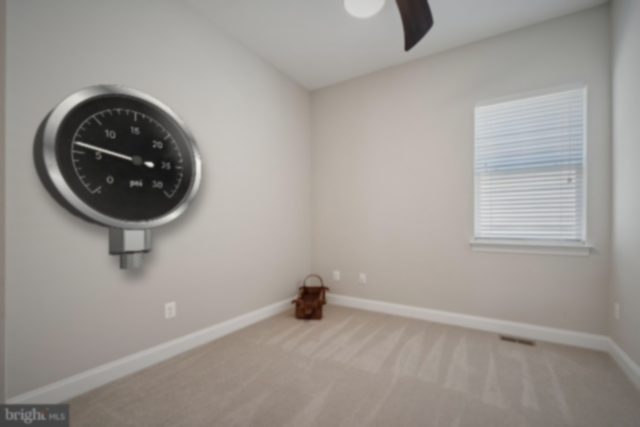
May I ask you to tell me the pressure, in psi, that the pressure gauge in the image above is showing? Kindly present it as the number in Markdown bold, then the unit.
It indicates **6** psi
